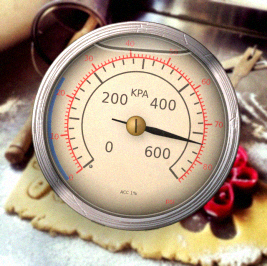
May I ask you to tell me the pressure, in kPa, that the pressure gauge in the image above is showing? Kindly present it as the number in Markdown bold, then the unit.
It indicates **520** kPa
